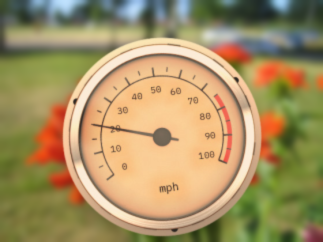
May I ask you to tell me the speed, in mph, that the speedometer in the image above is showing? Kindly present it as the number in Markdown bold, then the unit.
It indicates **20** mph
